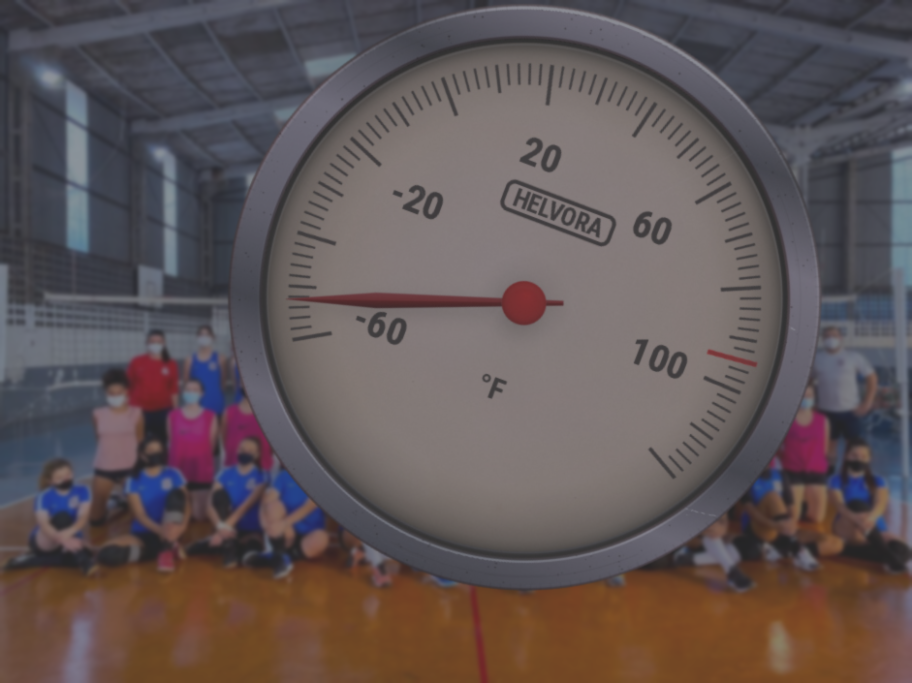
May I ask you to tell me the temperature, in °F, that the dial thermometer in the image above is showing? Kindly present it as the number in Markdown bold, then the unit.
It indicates **-52** °F
